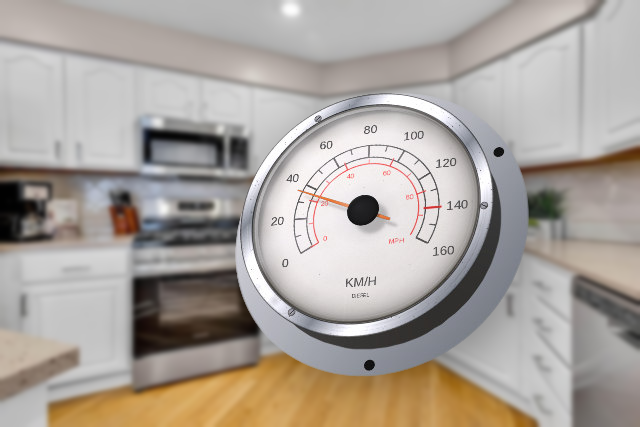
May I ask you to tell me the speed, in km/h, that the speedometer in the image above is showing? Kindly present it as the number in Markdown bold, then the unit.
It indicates **35** km/h
